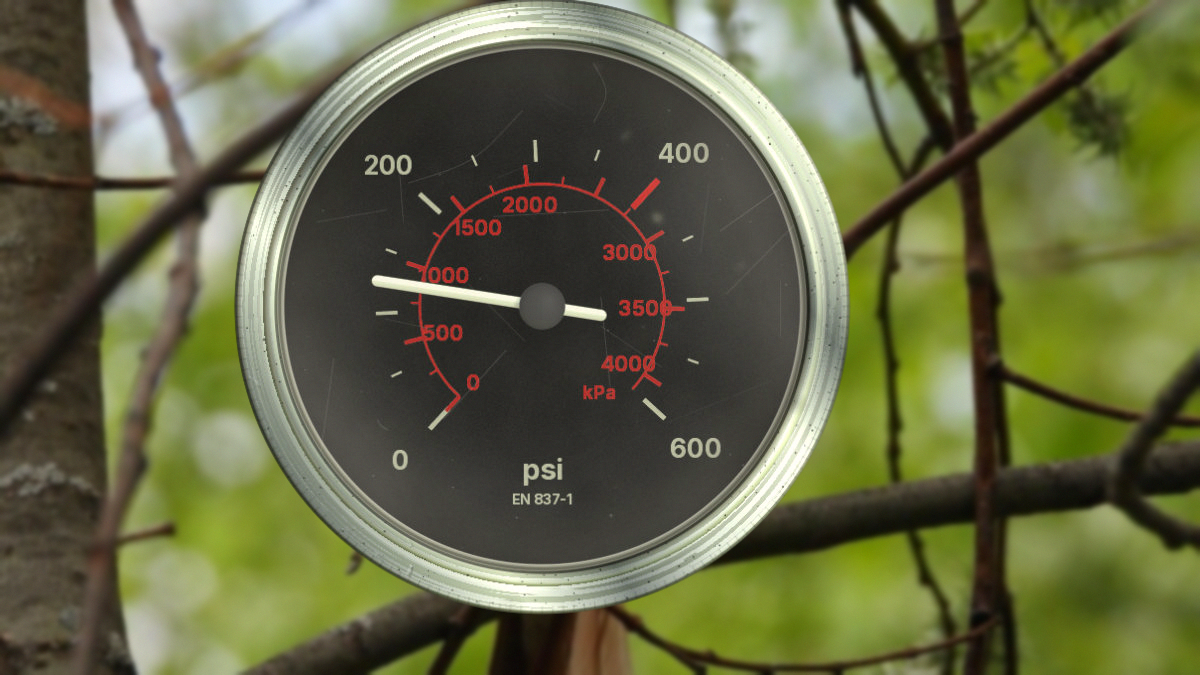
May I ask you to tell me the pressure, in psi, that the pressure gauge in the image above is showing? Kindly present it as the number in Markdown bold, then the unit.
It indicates **125** psi
